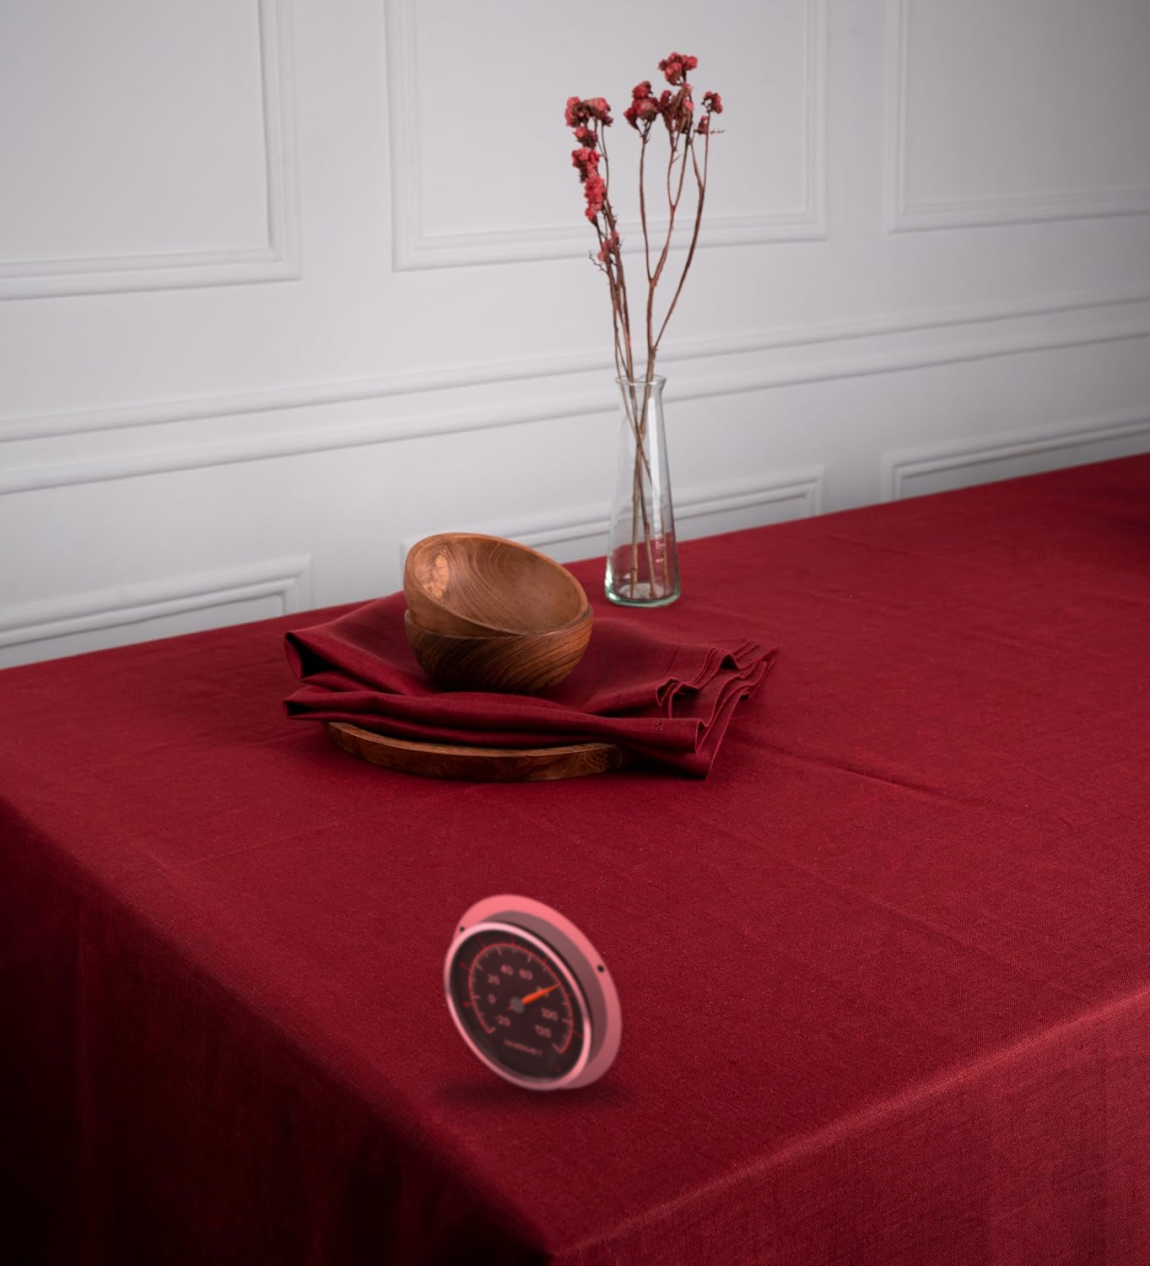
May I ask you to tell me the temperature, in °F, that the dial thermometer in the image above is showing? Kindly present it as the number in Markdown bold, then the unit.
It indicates **80** °F
